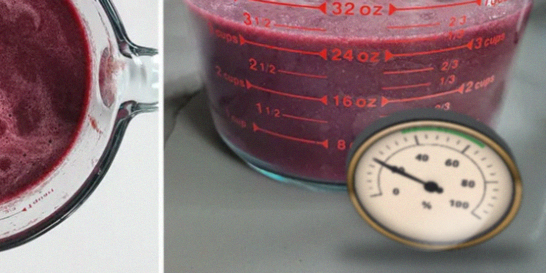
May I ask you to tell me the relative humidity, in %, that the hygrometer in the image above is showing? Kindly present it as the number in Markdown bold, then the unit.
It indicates **20** %
